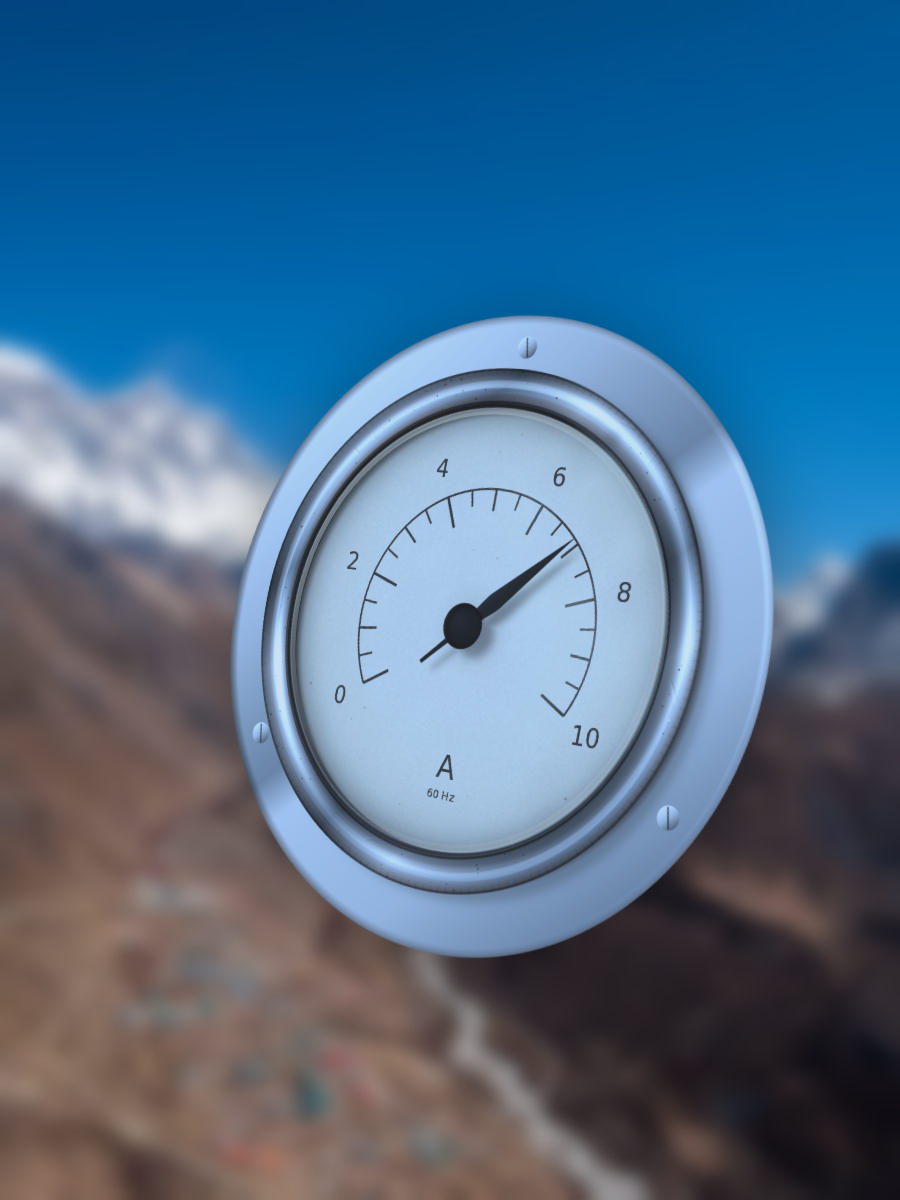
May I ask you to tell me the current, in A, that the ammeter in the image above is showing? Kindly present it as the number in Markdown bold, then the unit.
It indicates **7** A
